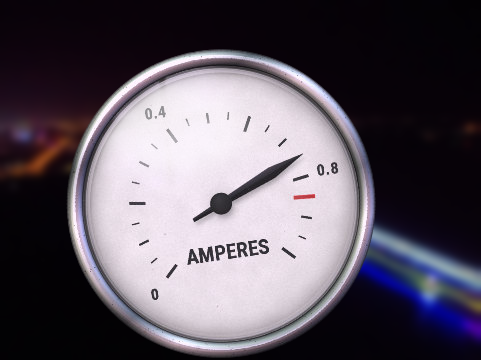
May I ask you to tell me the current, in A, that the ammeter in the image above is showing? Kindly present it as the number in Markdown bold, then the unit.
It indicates **0.75** A
